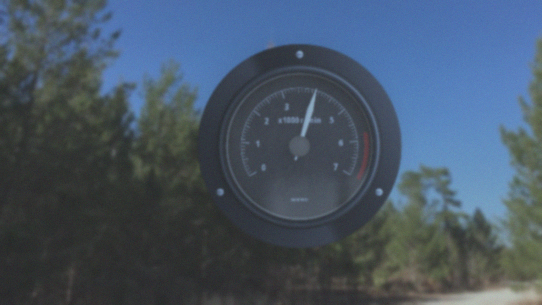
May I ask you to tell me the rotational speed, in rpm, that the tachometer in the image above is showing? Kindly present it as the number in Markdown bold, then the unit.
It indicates **4000** rpm
